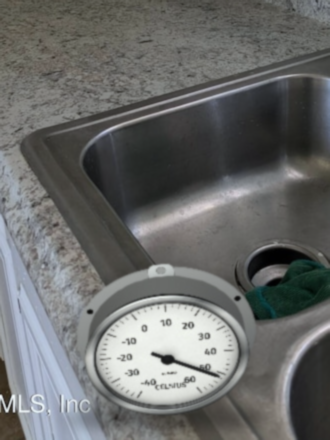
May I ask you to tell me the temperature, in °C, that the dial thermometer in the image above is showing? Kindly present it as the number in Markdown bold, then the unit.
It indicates **50** °C
